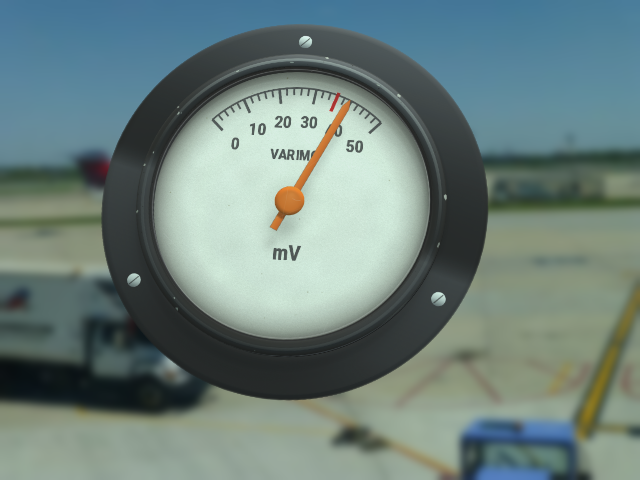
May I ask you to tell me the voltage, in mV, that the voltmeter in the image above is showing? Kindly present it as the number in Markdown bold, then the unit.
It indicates **40** mV
